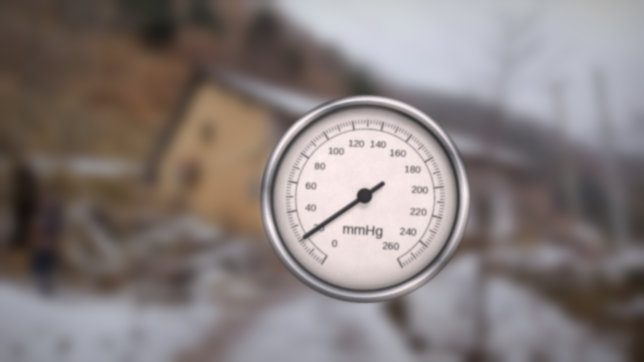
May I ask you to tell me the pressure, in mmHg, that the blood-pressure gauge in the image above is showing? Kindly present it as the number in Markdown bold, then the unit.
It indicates **20** mmHg
